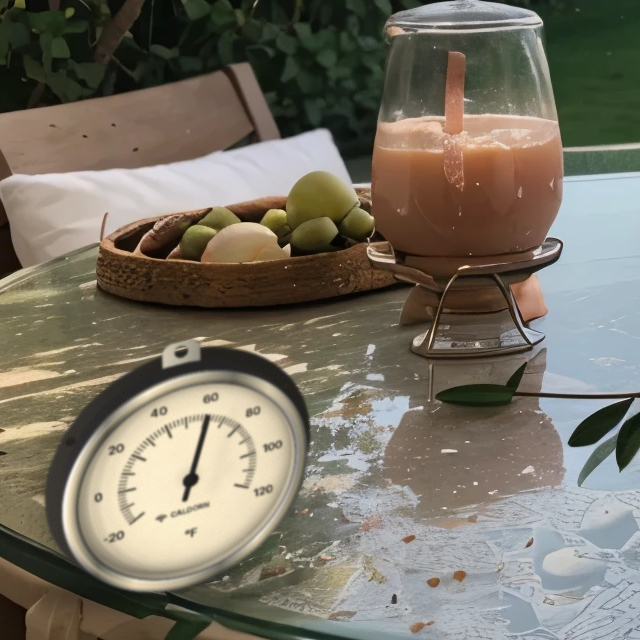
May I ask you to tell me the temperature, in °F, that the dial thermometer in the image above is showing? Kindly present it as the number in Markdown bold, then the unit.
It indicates **60** °F
